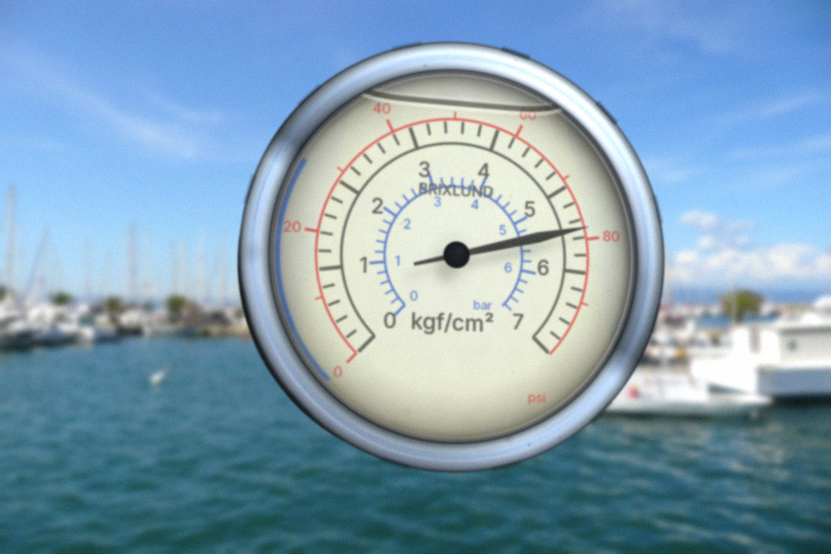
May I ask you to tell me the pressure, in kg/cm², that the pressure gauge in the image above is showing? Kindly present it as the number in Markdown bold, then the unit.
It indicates **5.5** kg/cm²
